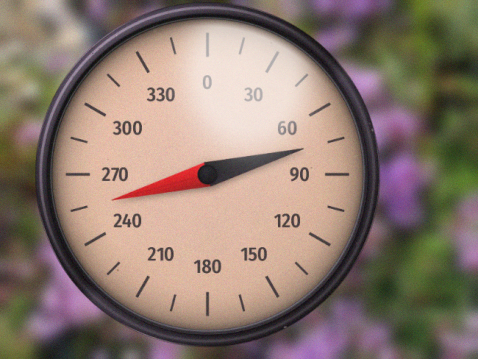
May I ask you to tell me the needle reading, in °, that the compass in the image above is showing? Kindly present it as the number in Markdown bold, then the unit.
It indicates **255** °
